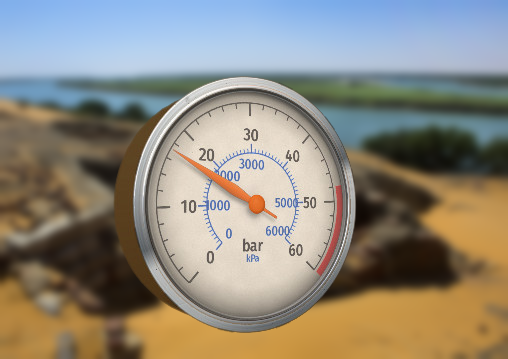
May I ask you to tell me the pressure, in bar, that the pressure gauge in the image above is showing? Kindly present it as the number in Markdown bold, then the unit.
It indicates **17** bar
